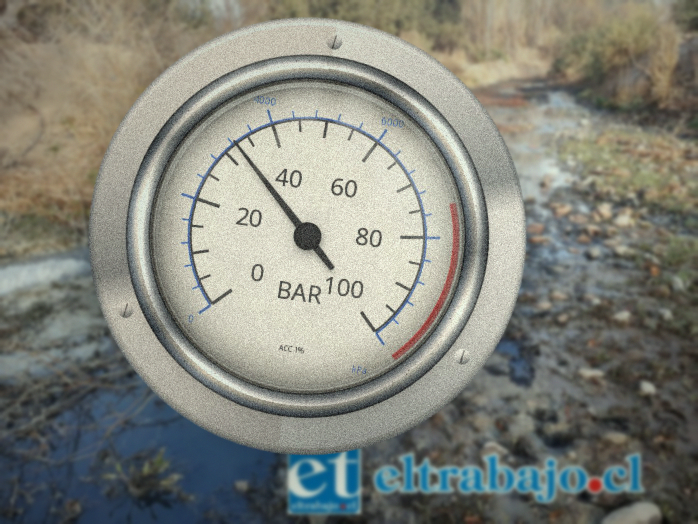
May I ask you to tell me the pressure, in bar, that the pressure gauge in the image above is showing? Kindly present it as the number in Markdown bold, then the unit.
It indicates **32.5** bar
